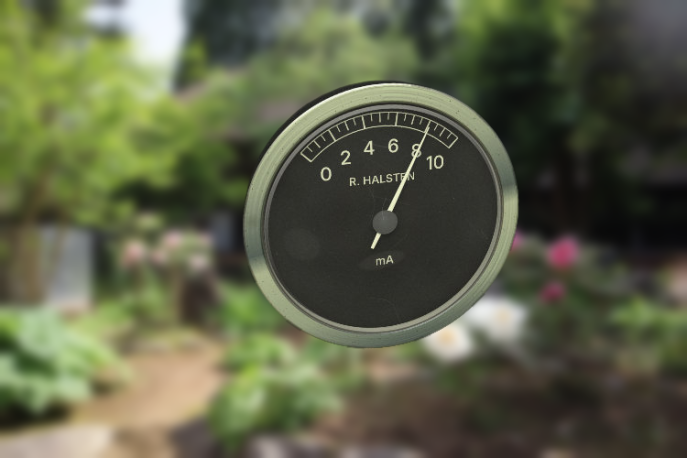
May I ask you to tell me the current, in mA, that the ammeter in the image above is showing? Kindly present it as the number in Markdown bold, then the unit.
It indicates **8** mA
